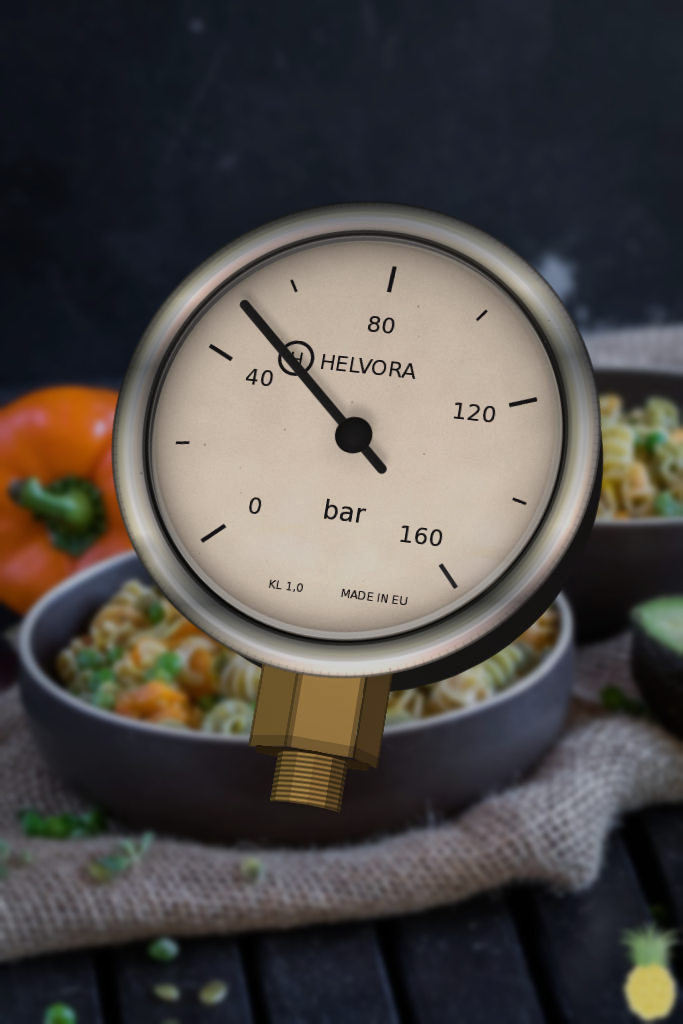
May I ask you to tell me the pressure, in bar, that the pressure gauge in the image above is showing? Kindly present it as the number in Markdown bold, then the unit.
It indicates **50** bar
